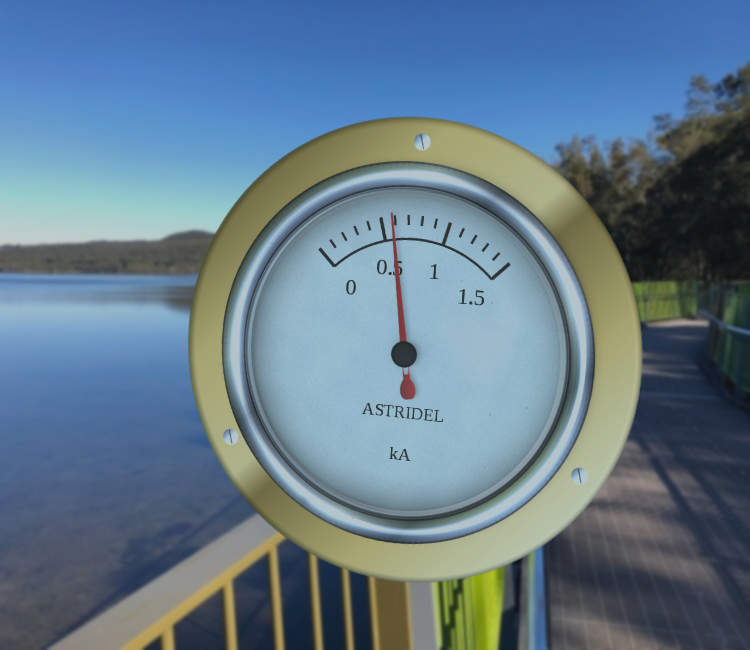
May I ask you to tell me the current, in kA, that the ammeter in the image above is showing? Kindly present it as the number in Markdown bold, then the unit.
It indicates **0.6** kA
